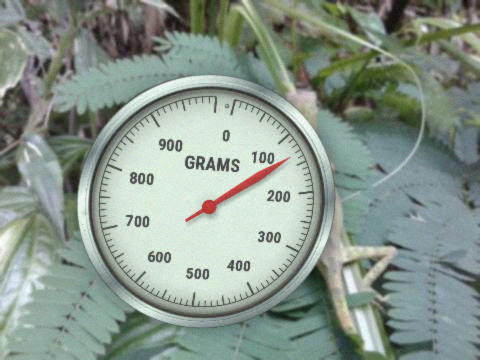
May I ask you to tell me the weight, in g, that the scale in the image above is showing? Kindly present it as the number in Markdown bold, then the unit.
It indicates **130** g
